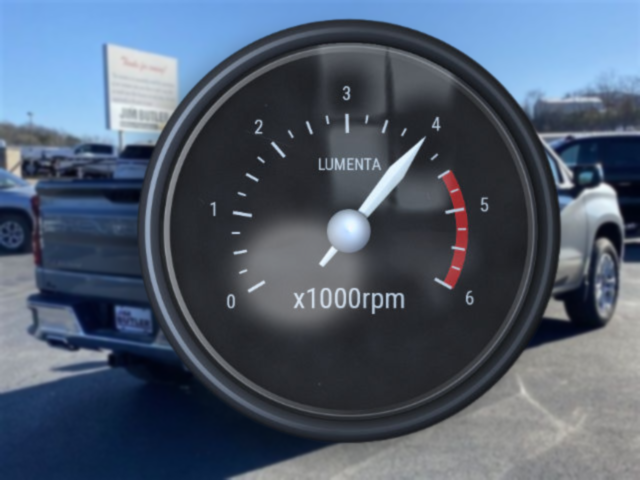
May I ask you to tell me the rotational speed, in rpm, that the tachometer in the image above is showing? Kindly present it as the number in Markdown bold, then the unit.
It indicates **4000** rpm
